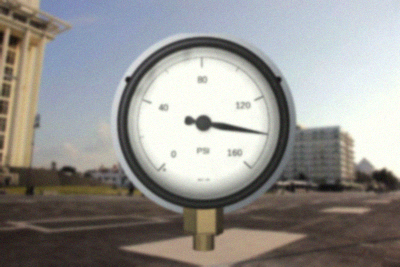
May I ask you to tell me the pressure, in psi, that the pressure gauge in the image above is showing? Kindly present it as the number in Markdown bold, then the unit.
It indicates **140** psi
